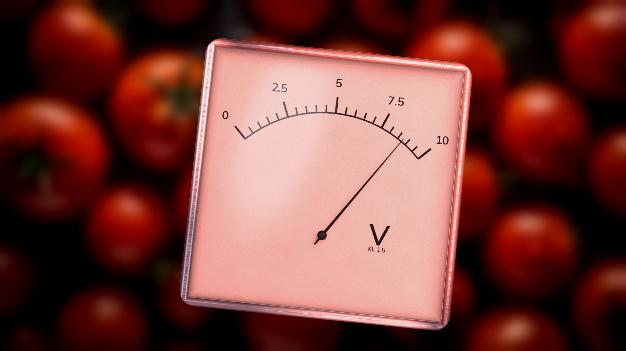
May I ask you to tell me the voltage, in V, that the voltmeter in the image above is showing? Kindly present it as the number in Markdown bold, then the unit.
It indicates **8.75** V
